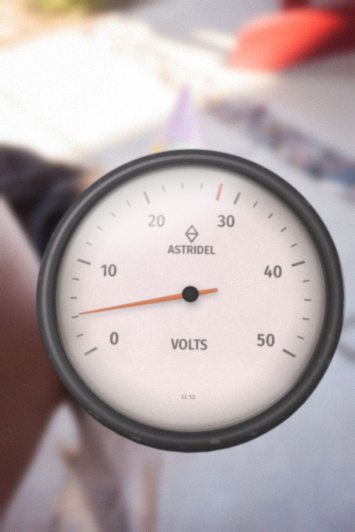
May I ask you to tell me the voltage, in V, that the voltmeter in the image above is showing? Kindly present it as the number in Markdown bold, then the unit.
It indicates **4** V
